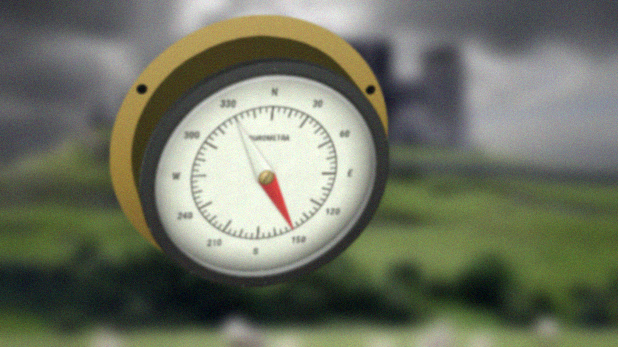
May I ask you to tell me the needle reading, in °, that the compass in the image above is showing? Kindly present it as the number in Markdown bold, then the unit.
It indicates **150** °
